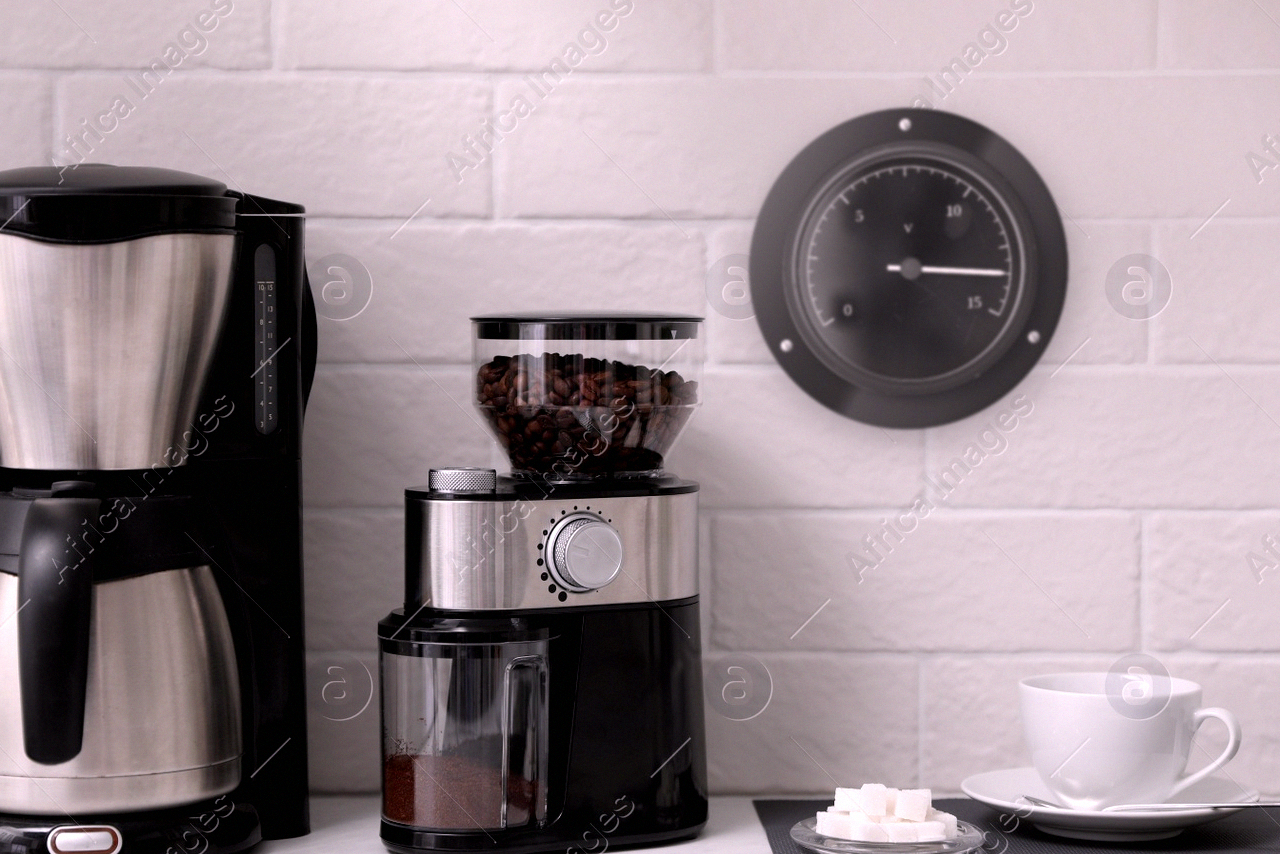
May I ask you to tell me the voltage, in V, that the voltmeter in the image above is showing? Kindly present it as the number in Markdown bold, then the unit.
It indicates **13.5** V
